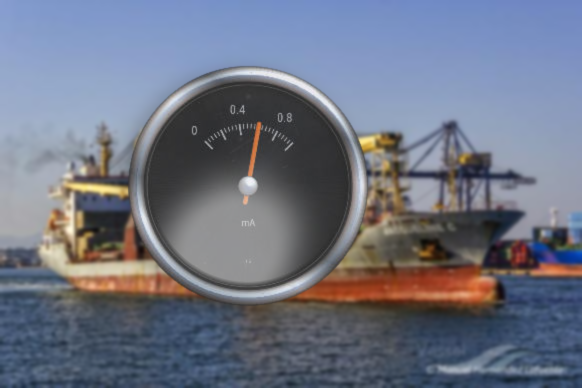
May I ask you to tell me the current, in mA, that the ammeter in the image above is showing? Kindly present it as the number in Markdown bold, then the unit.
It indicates **0.6** mA
